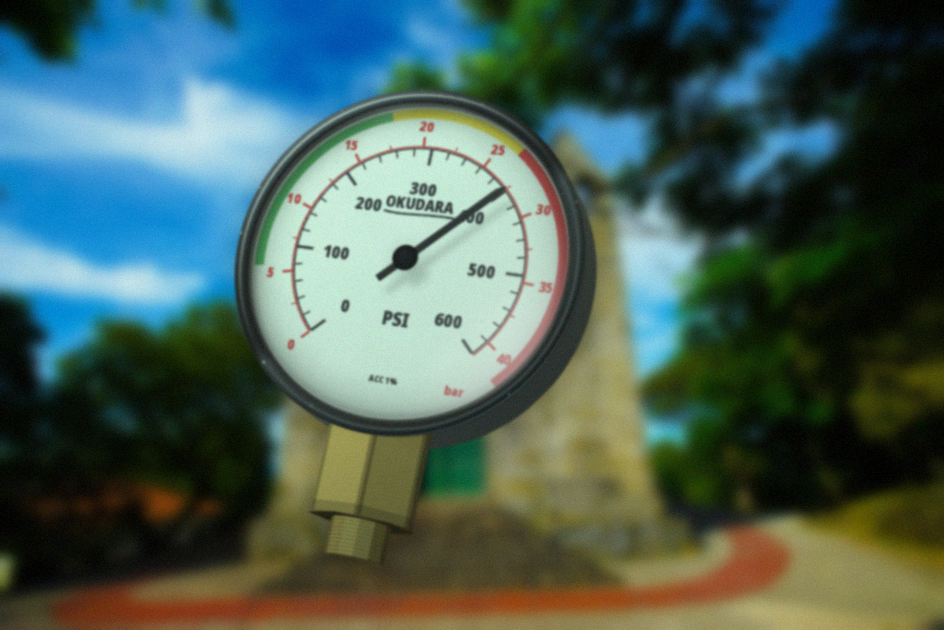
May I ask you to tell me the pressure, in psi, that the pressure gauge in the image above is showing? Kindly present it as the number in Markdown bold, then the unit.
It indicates **400** psi
